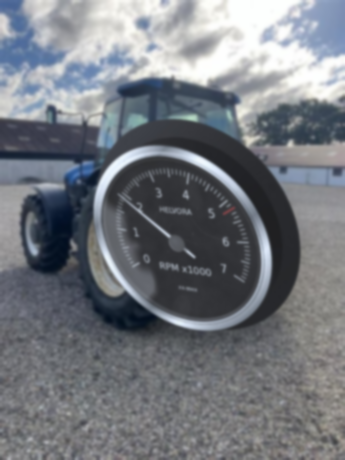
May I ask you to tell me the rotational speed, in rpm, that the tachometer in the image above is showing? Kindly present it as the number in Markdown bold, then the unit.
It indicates **2000** rpm
